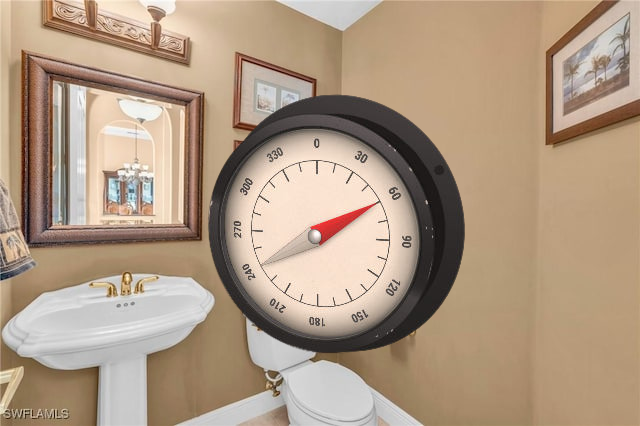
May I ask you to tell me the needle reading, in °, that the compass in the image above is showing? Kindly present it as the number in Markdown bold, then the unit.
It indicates **60** °
